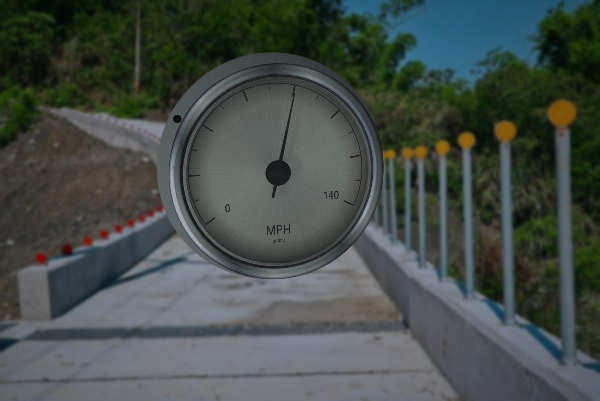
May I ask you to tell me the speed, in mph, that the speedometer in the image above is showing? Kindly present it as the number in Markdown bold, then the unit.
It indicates **80** mph
